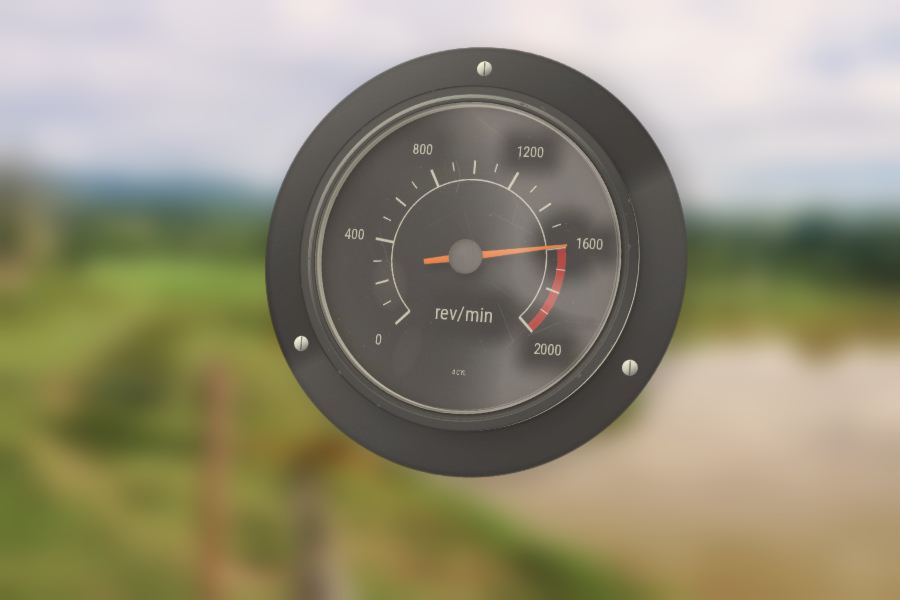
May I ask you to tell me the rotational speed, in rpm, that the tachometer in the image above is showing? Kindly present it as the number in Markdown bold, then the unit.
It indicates **1600** rpm
